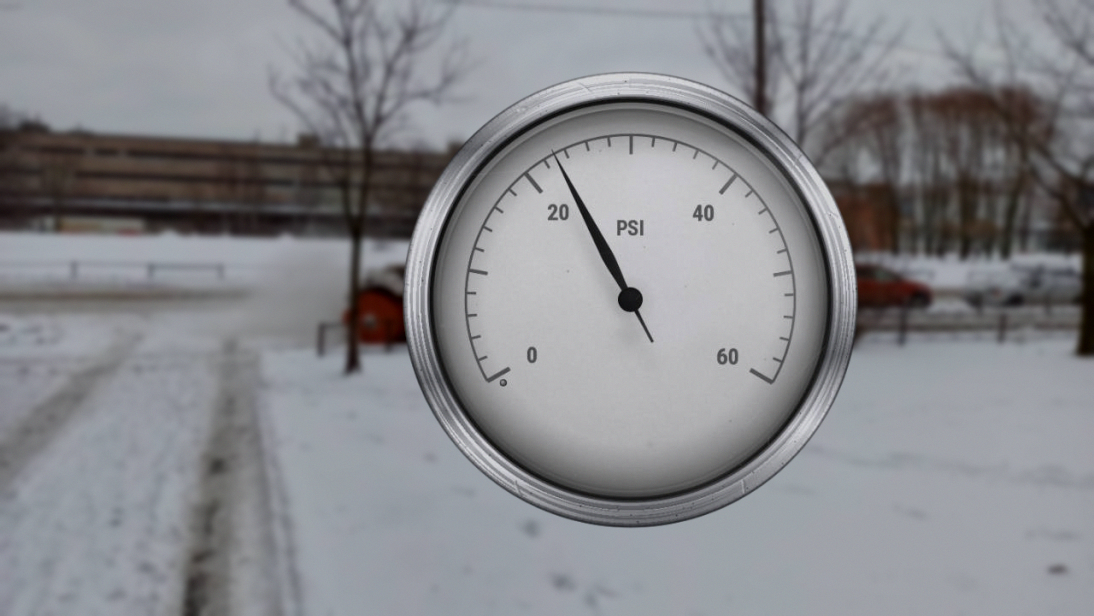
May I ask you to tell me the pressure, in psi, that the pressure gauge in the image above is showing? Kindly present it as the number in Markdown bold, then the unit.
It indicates **23** psi
